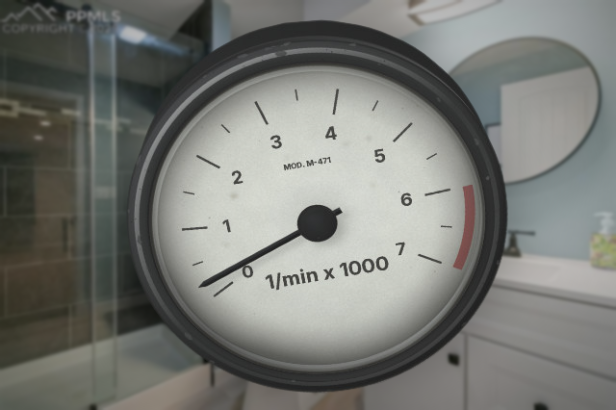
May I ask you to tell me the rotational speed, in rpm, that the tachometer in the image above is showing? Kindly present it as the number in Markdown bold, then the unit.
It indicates **250** rpm
